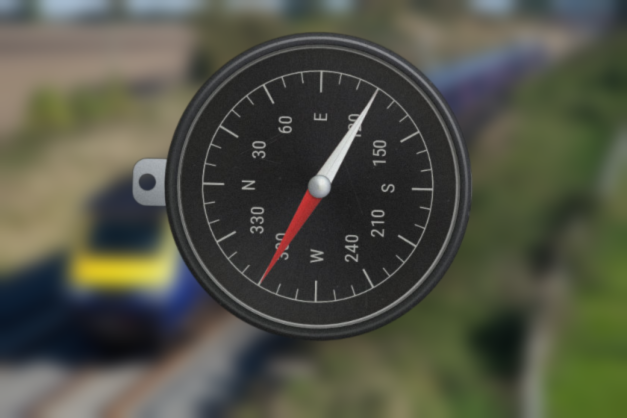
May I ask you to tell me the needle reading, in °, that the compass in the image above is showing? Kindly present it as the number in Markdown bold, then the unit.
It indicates **300** °
